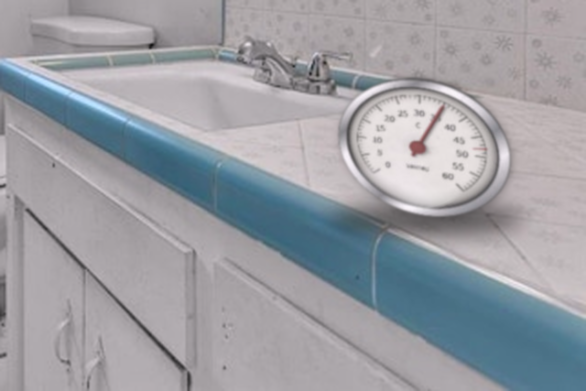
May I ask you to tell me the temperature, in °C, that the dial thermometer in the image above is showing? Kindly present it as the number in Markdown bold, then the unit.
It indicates **35** °C
